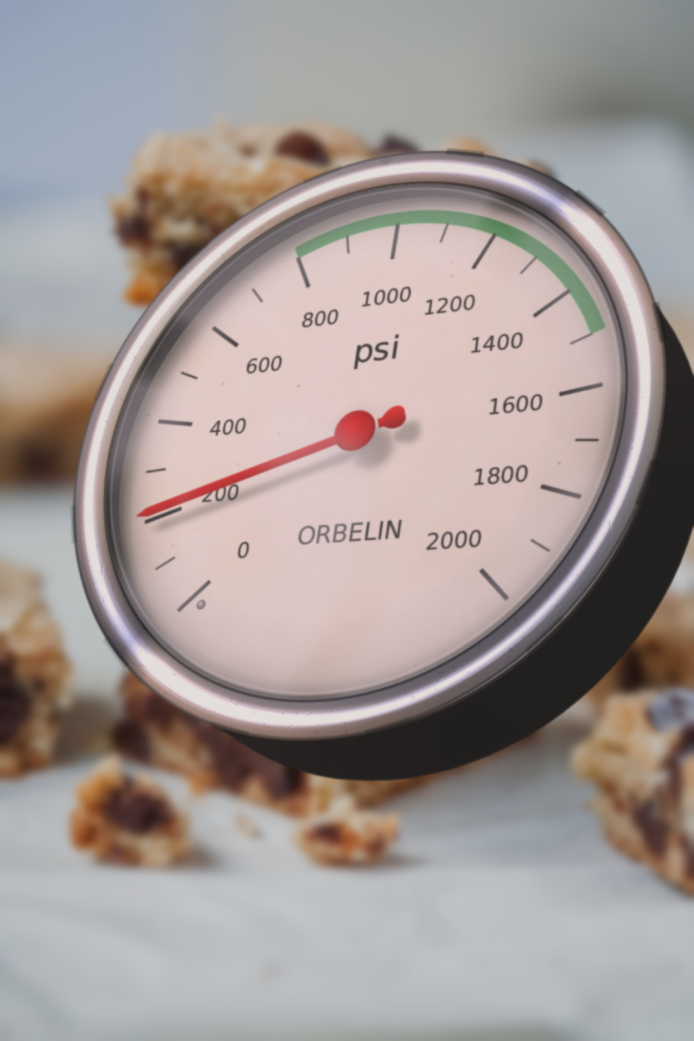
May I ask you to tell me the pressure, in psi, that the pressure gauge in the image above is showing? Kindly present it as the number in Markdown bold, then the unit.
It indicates **200** psi
